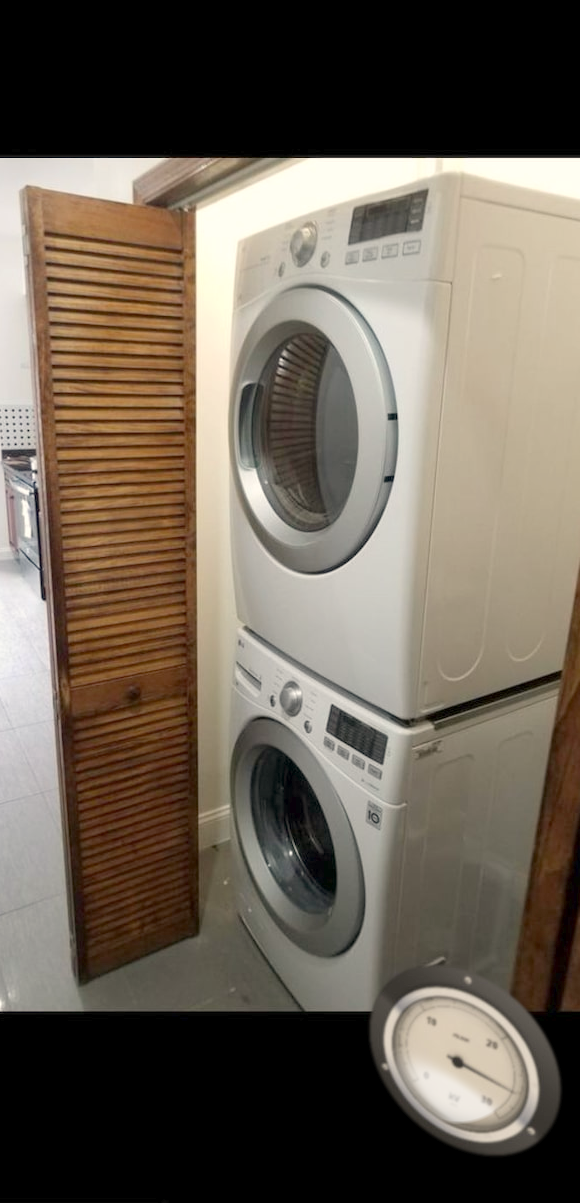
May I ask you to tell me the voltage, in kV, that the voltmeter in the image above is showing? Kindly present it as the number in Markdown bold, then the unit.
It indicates **26** kV
